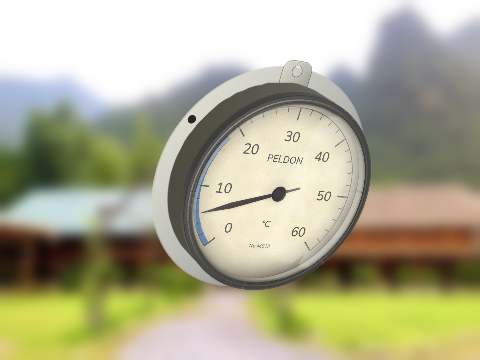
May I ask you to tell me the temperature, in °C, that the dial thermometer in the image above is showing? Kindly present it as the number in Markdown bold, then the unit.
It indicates **6** °C
